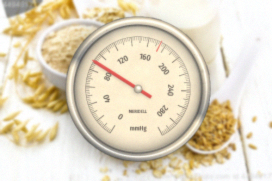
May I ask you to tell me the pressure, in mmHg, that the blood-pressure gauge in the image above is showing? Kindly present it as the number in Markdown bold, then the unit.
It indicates **90** mmHg
